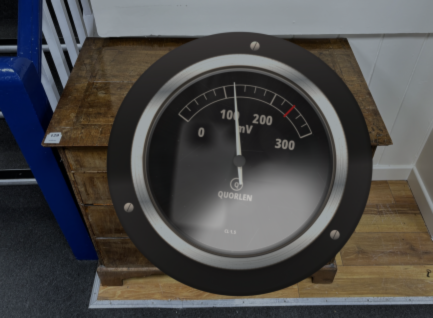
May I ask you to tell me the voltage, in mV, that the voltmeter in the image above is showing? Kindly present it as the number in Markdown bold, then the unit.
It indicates **120** mV
